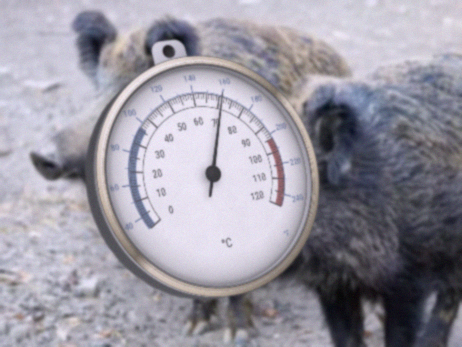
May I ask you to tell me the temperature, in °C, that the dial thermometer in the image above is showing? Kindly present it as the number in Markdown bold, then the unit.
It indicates **70** °C
